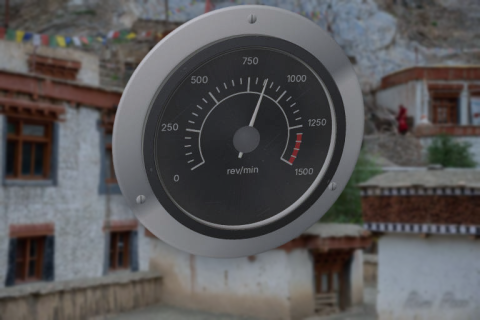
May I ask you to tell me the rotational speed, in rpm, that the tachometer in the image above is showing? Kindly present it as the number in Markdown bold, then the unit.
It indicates **850** rpm
